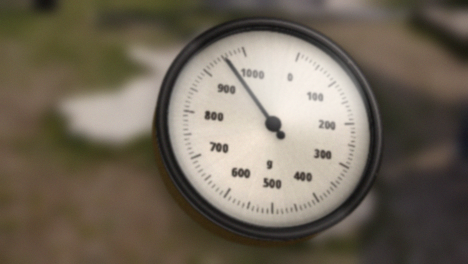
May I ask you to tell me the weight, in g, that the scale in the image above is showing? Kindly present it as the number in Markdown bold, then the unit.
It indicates **950** g
